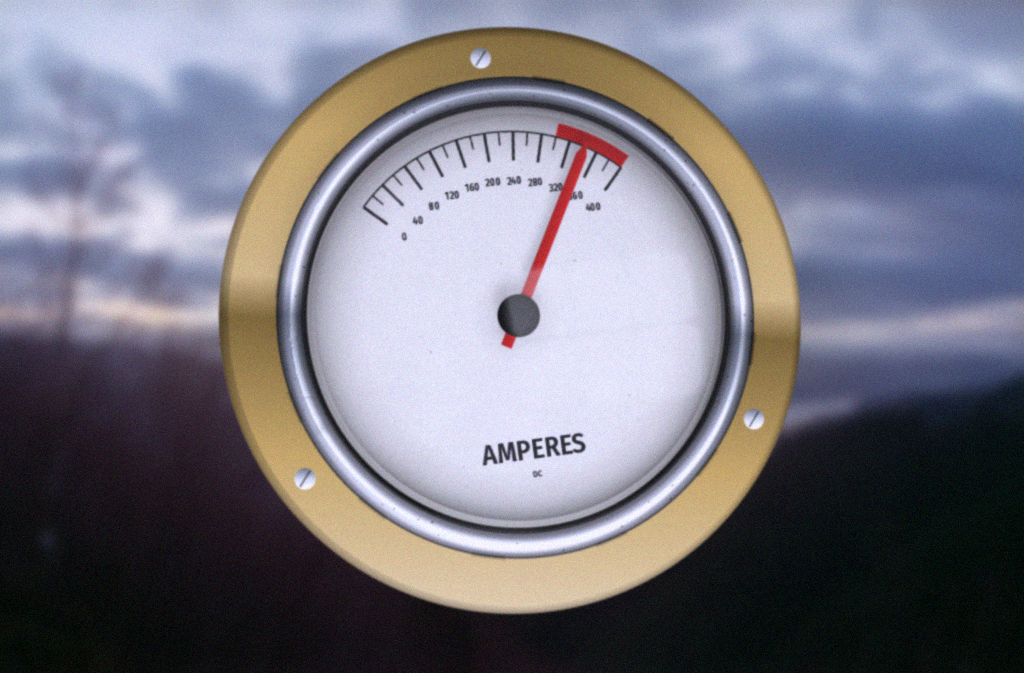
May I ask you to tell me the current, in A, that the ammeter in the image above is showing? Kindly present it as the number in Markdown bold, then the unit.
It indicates **340** A
